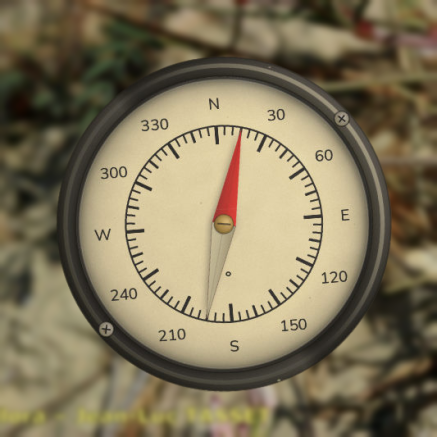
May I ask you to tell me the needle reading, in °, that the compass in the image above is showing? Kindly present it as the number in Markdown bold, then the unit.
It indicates **15** °
